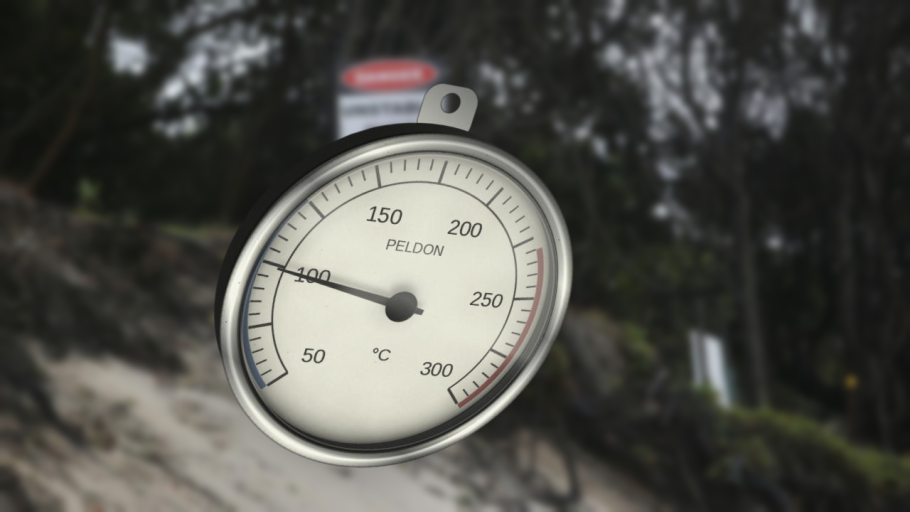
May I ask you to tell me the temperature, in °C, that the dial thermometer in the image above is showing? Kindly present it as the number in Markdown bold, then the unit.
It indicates **100** °C
